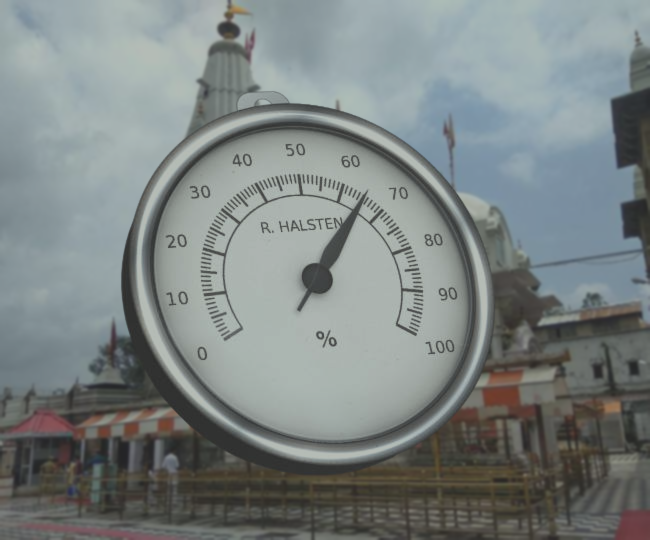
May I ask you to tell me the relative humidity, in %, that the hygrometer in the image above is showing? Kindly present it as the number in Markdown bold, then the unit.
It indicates **65** %
